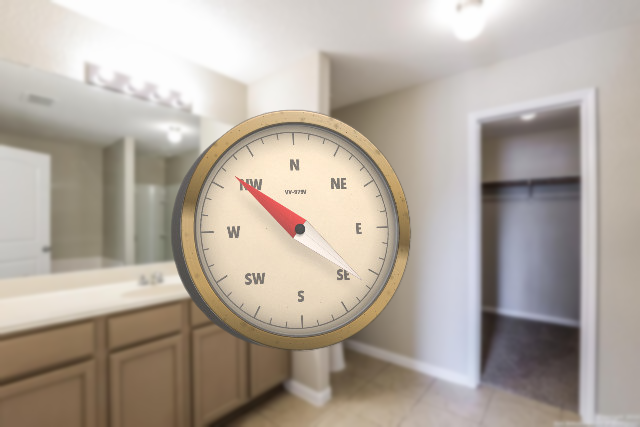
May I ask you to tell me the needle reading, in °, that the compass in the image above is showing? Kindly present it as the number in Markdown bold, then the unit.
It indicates **310** °
